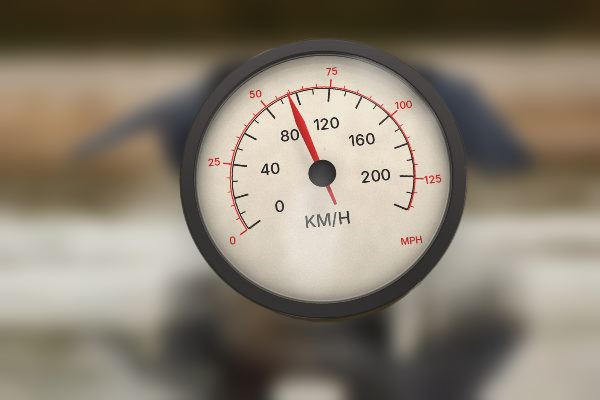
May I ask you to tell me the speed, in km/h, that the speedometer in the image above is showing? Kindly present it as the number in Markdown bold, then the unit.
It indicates **95** km/h
